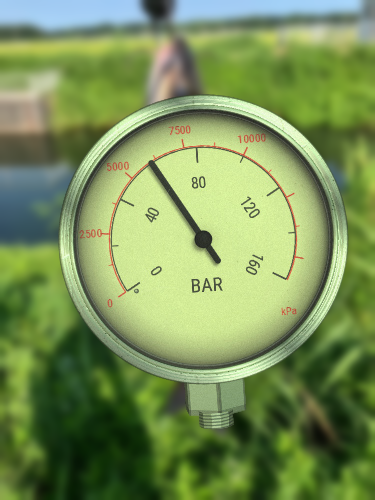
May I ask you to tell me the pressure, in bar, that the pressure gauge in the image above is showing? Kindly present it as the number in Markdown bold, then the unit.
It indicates **60** bar
